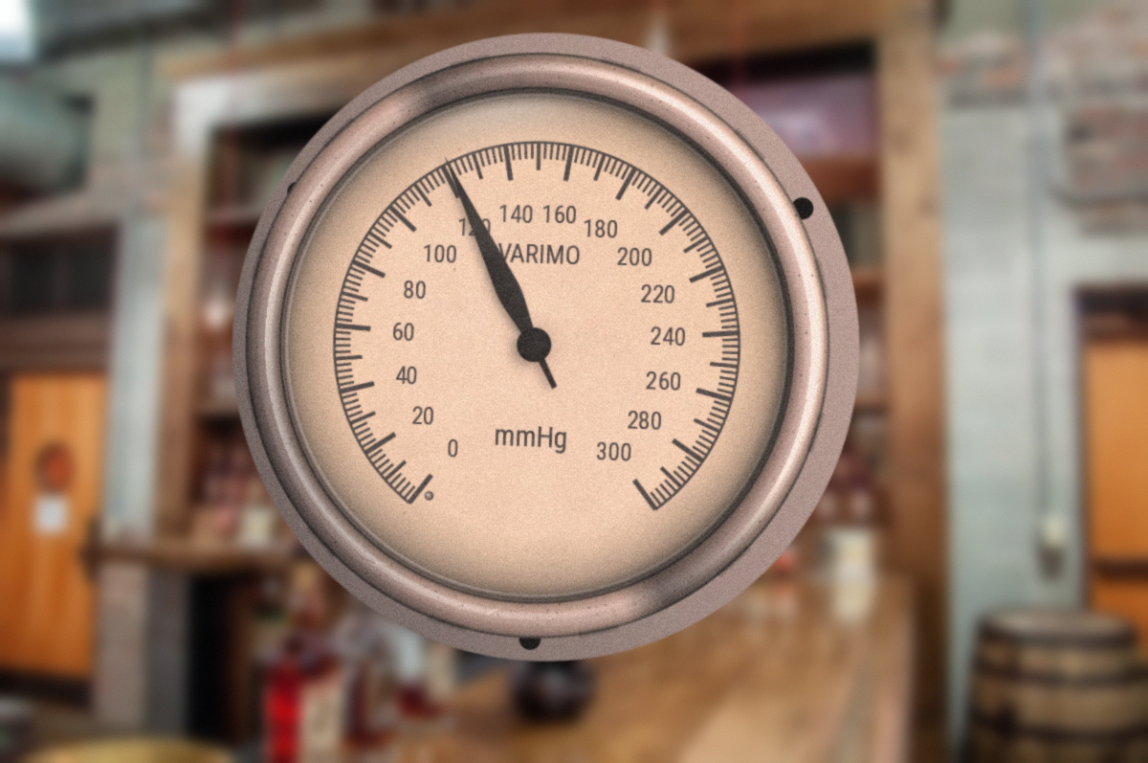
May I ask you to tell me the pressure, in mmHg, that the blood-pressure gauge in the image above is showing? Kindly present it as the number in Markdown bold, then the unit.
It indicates **122** mmHg
